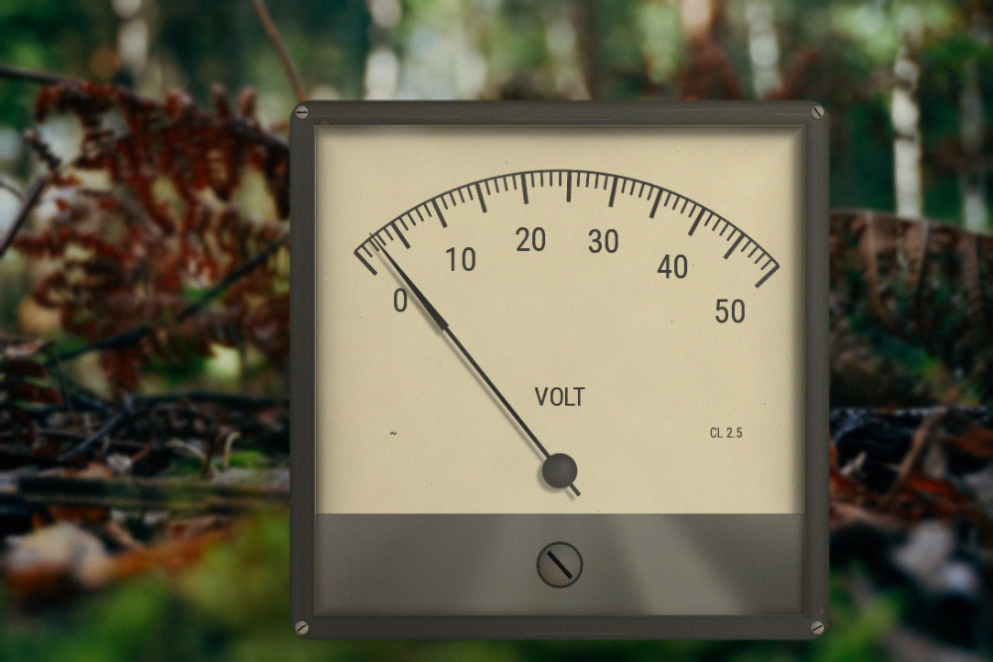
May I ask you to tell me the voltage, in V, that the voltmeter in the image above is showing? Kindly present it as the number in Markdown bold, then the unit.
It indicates **2.5** V
